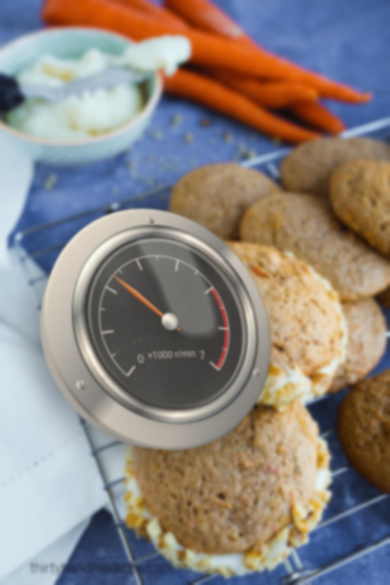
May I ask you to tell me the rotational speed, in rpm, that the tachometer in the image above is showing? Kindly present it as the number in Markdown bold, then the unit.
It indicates **2250** rpm
